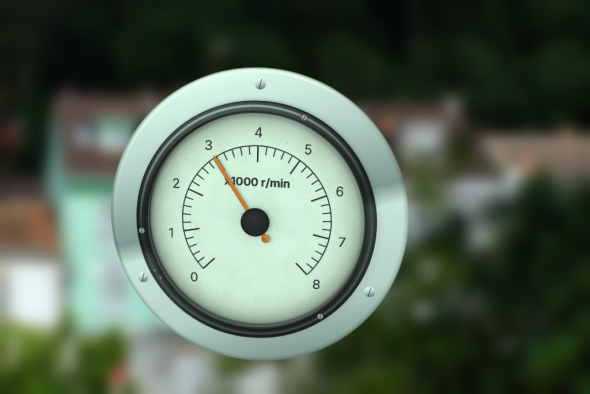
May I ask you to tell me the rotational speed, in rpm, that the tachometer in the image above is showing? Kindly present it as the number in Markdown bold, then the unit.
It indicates **3000** rpm
